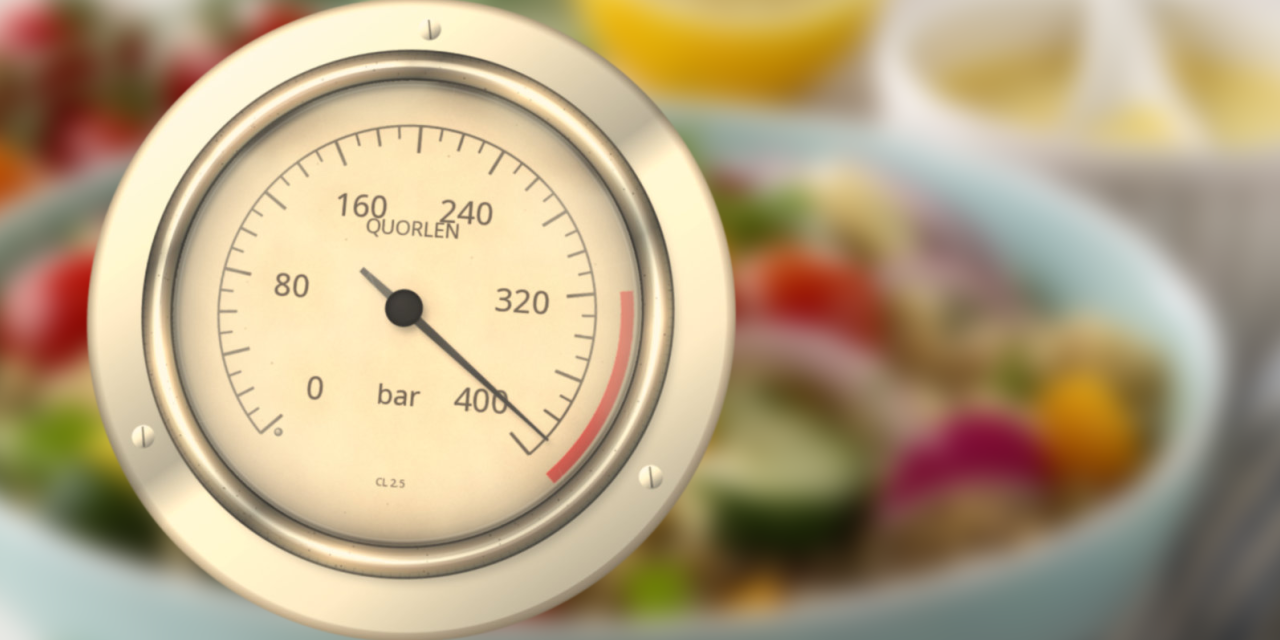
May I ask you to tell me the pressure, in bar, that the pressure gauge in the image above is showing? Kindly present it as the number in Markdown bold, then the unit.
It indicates **390** bar
